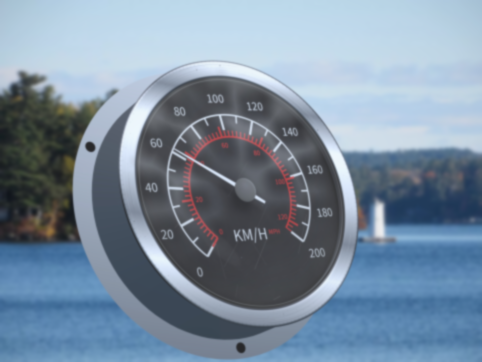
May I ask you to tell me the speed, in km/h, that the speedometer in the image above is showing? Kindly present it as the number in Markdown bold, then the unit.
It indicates **60** km/h
